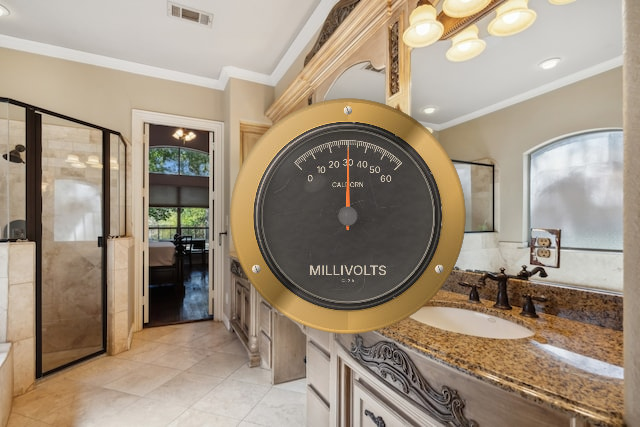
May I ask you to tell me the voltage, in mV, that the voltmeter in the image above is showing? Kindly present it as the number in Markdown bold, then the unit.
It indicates **30** mV
